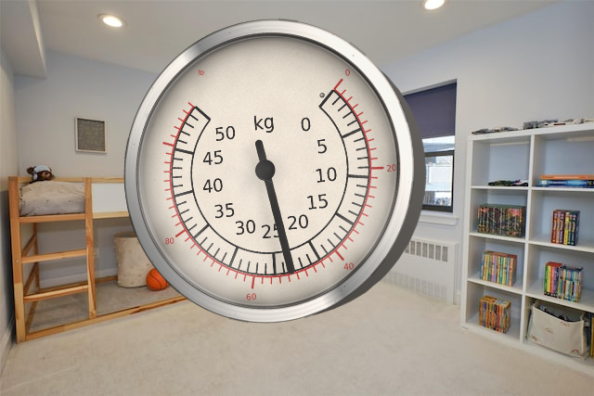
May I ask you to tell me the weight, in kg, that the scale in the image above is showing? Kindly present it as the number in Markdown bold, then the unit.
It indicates **23** kg
